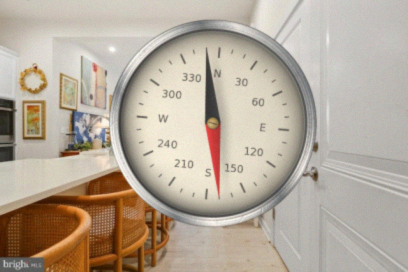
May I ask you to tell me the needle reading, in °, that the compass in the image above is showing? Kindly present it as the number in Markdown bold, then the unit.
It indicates **170** °
